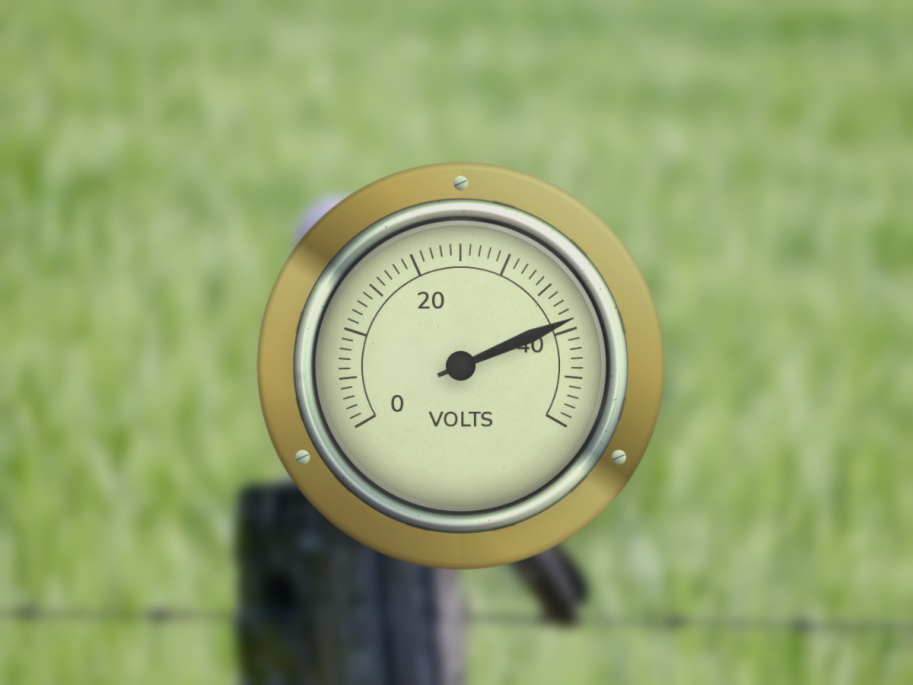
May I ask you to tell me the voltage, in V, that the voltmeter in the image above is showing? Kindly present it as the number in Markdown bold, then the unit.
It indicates **39** V
